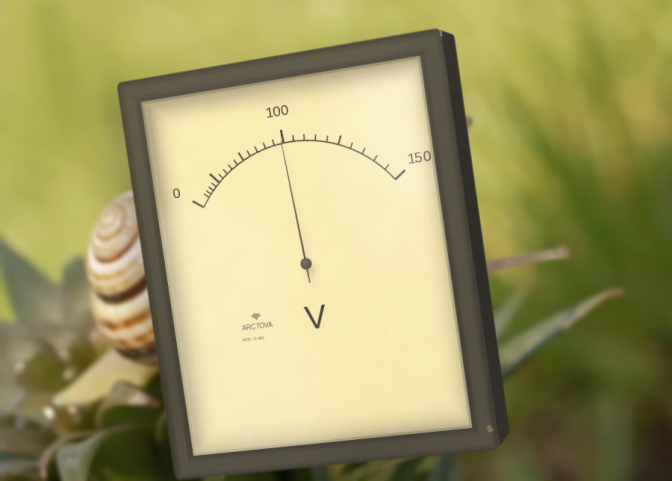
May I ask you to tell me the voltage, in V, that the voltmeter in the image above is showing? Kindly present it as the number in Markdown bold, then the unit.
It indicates **100** V
